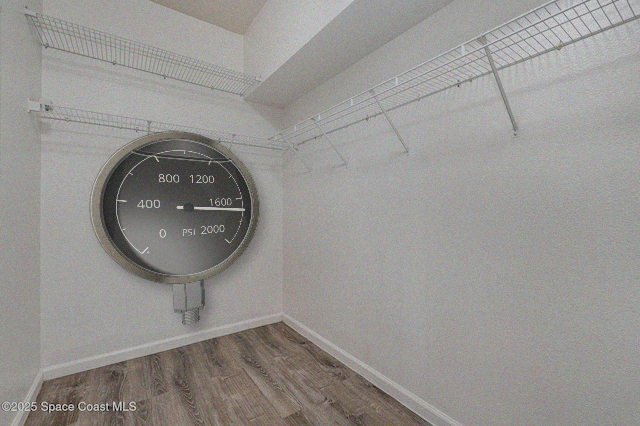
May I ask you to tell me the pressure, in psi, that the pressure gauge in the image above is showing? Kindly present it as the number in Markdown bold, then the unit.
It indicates **1700** psi
